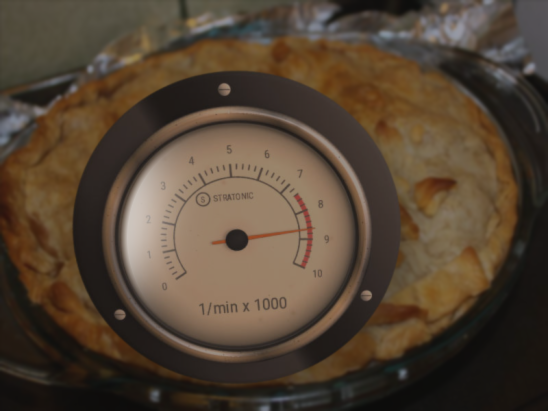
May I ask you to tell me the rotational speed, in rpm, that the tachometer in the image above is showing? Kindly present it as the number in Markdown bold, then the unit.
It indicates **8600** rpm
